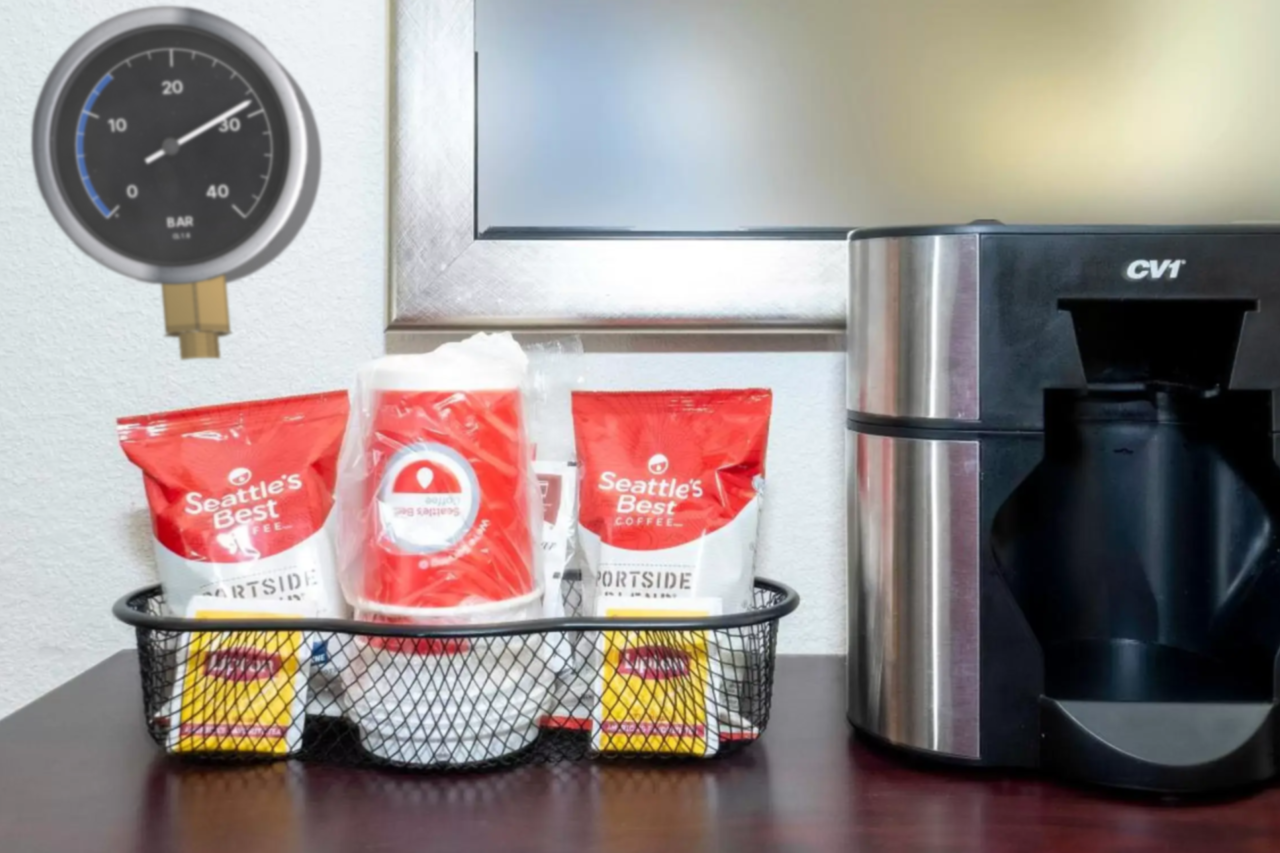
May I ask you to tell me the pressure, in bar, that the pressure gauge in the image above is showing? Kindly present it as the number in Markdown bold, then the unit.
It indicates **29** bar
